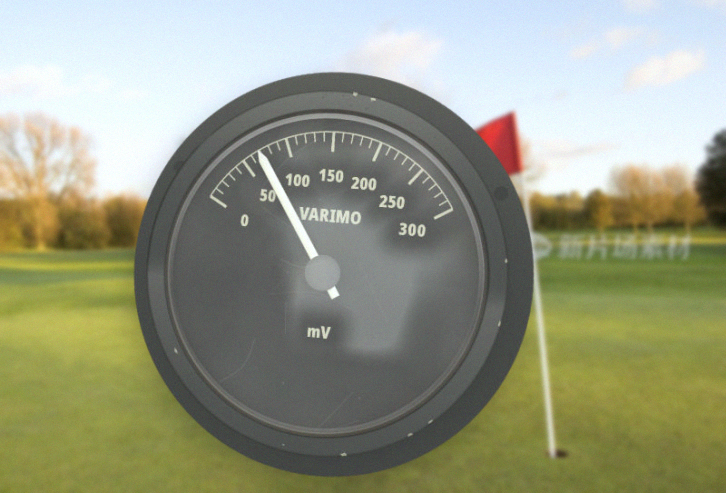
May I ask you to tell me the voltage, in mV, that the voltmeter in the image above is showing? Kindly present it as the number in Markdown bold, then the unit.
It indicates **70** mV
